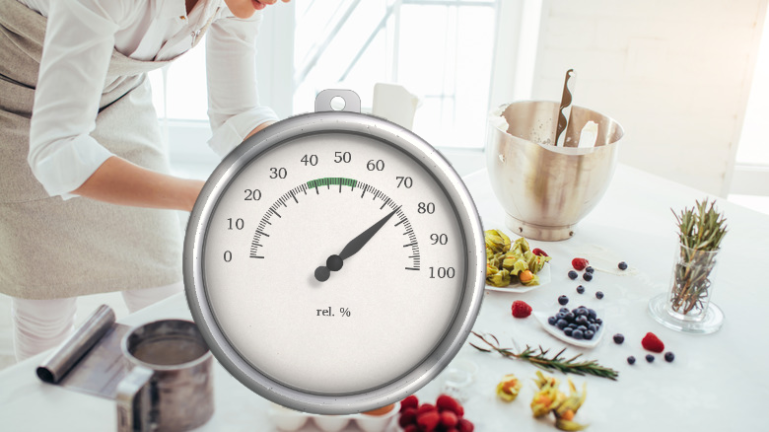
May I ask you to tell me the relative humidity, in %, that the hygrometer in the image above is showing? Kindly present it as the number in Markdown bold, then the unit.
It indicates **75** %
